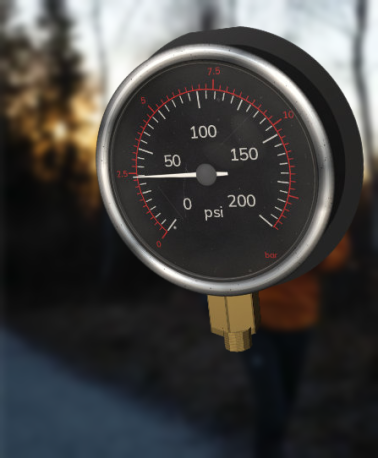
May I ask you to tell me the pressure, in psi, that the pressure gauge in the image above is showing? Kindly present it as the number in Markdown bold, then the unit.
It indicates **35** psi
